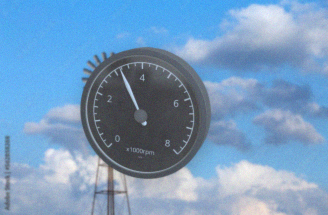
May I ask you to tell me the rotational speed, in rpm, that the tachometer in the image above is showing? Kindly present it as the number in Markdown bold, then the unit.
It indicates **3250** rpm
